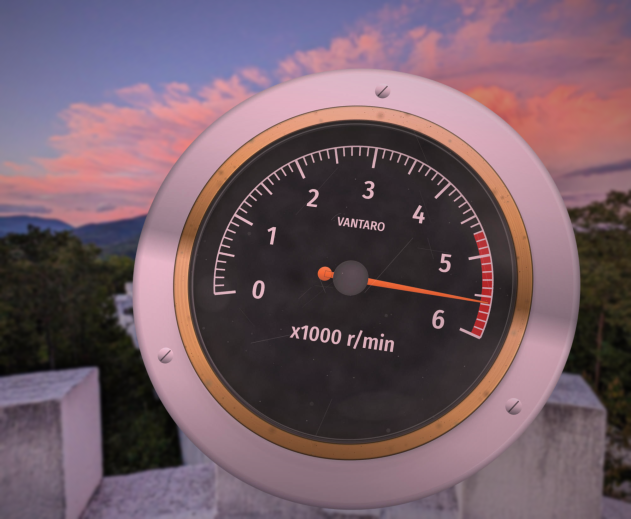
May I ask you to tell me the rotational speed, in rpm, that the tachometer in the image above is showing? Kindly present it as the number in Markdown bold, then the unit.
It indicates **5600** rpm
